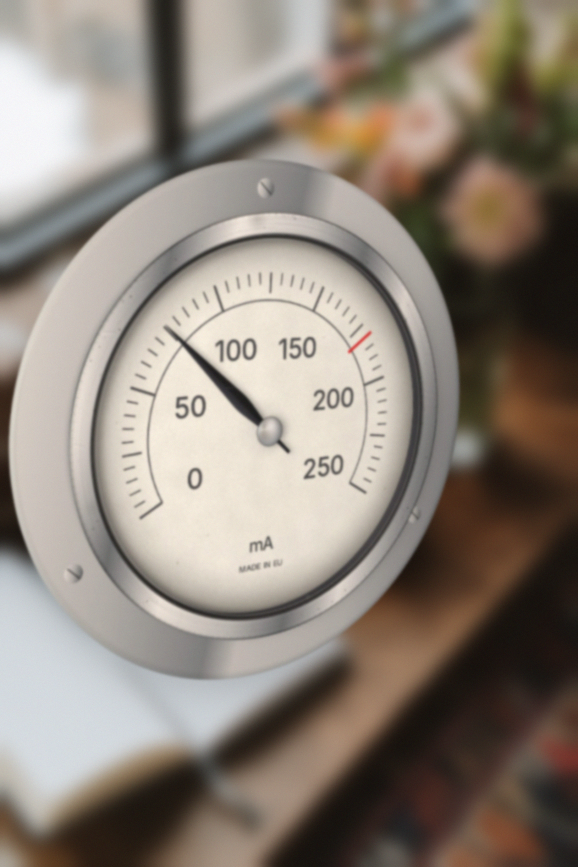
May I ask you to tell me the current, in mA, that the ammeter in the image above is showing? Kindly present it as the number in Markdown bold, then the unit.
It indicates **75** mA
